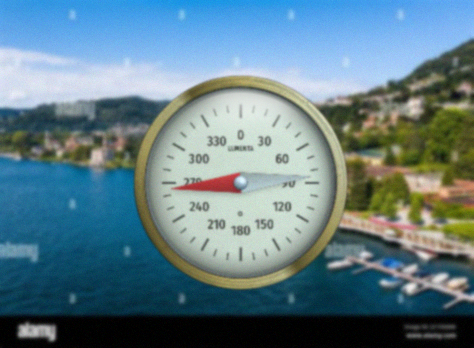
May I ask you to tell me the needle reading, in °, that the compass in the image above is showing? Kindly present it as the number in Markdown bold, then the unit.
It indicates **265** °
